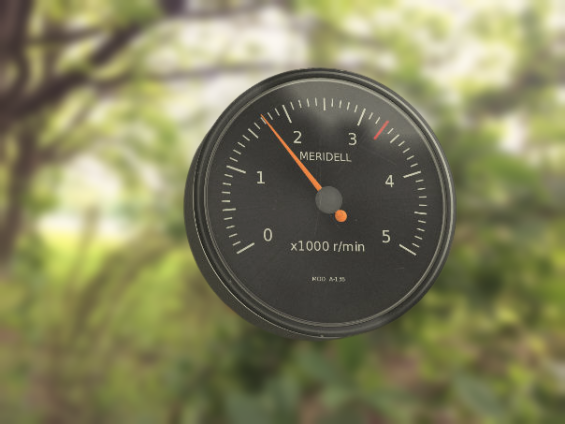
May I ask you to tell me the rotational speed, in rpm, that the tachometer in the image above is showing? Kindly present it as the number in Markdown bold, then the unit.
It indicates **1700** rpm
